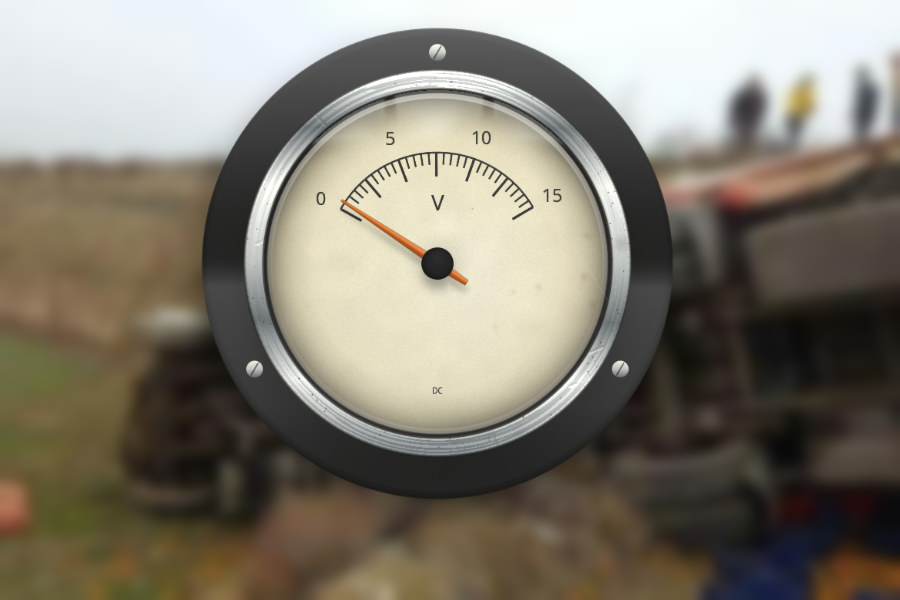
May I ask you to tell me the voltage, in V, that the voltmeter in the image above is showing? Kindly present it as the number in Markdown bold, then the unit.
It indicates **0.5** V
